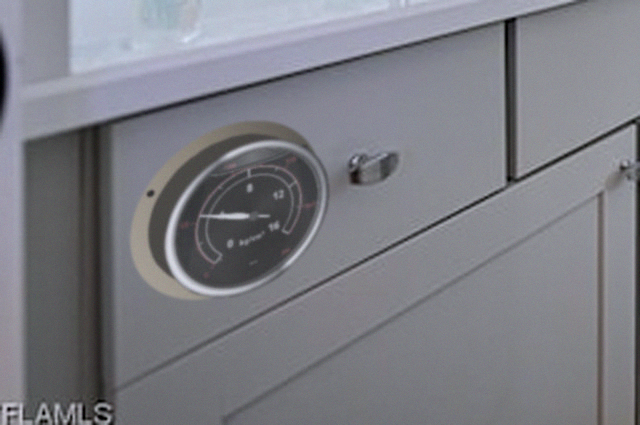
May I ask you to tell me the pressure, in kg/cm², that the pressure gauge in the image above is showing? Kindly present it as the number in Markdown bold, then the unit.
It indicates **4** kg/cm²
